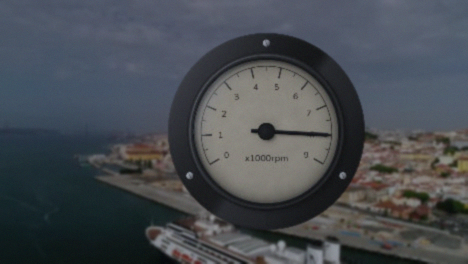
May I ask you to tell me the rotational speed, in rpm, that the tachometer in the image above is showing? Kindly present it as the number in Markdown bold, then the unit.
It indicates **8000** rpm
